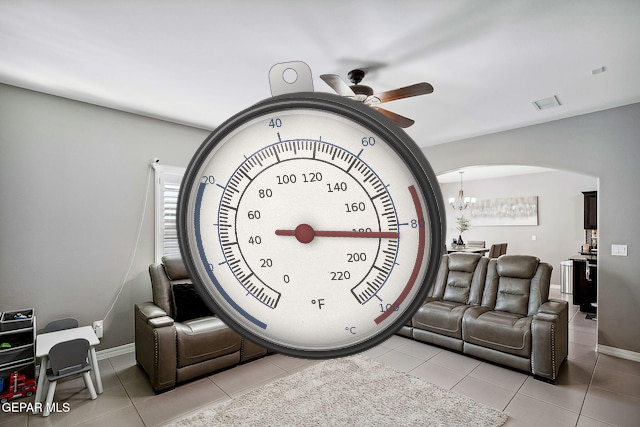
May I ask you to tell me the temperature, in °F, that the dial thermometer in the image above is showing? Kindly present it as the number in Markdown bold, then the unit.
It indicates **180** °F
